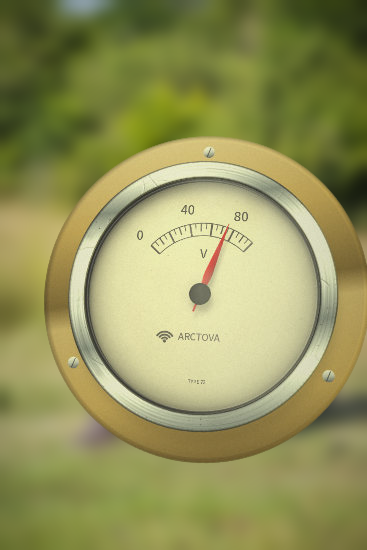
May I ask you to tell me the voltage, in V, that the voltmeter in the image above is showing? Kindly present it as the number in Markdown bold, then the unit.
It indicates **75** V
